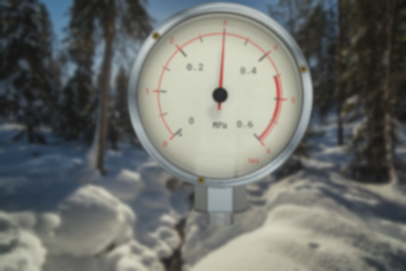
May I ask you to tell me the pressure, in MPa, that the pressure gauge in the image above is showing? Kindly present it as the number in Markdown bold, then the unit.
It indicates **0.3** MPa
